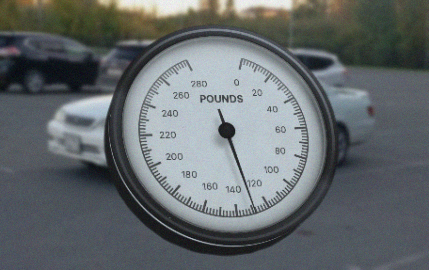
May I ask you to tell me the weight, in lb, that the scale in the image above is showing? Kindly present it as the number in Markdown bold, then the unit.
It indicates **130** lb
